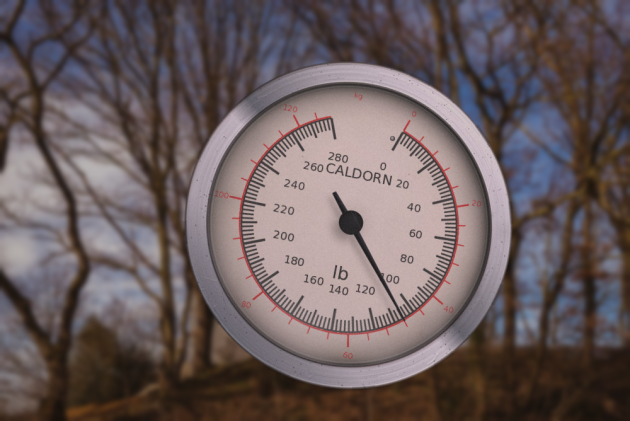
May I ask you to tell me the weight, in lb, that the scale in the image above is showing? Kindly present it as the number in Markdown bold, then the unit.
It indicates **106** lb
